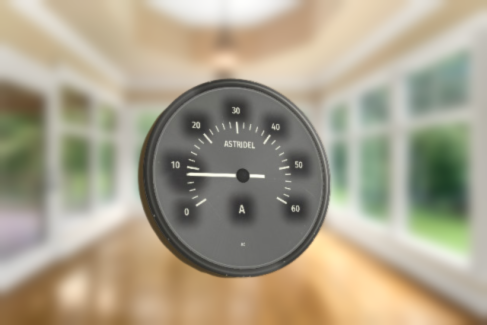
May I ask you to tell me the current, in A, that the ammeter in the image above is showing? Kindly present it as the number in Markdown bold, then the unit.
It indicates **8** A
